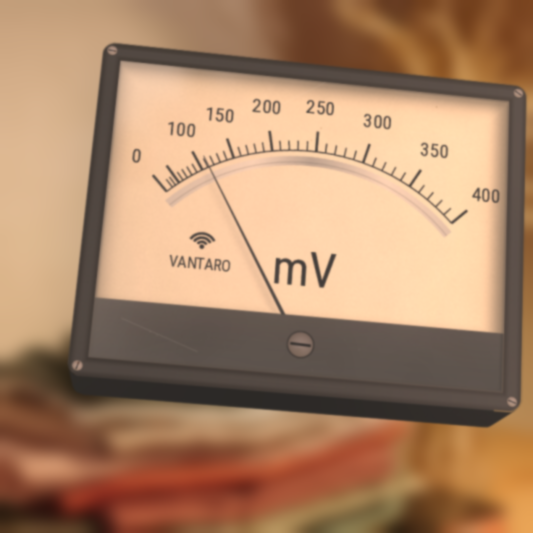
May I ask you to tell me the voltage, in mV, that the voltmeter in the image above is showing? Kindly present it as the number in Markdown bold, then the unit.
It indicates **110** mV
